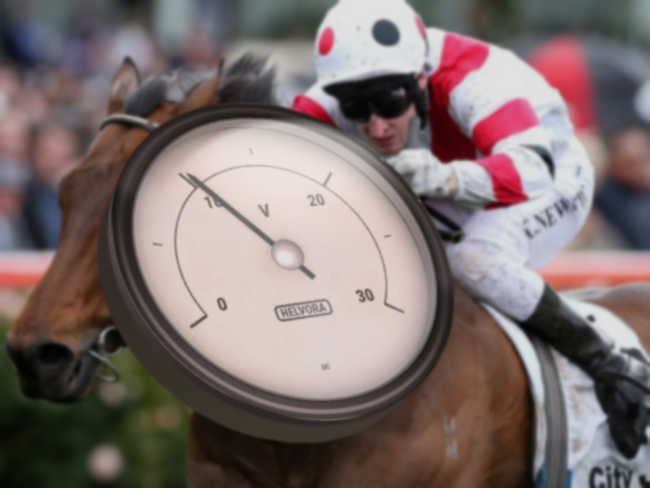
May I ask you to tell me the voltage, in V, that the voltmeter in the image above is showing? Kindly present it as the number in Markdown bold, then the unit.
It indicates **10** V
